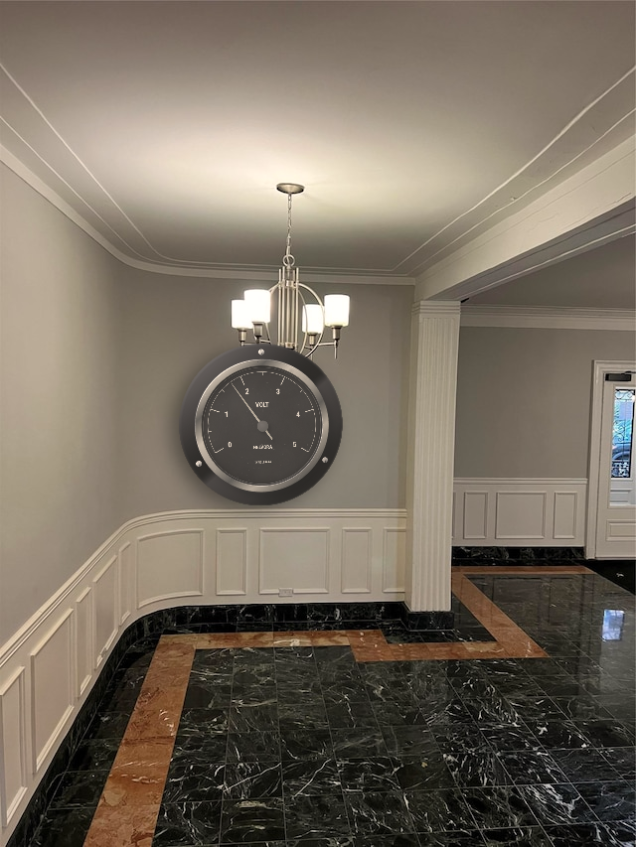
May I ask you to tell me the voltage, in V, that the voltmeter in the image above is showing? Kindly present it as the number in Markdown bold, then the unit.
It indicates **1.75** V
